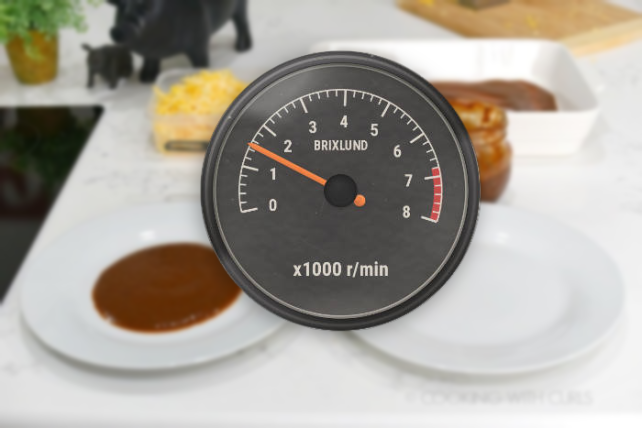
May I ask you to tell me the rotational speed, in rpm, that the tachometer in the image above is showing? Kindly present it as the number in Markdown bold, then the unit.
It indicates **1500** rpm
